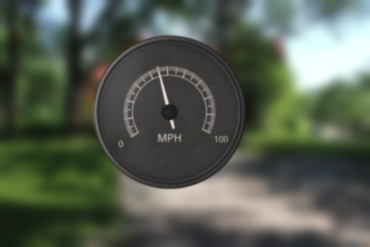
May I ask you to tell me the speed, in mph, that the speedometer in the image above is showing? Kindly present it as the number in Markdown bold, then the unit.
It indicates **45** mph
